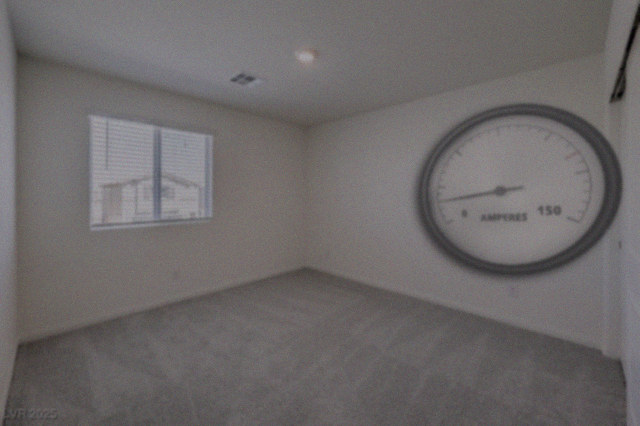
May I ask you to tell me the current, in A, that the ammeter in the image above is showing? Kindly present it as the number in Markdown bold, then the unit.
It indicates **15** A
